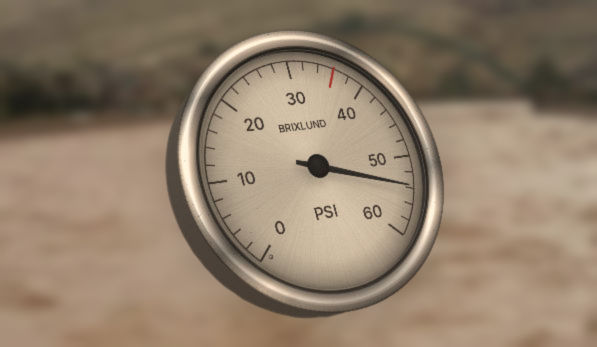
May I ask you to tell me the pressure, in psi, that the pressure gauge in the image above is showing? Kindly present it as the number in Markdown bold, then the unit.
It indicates **54** psi
